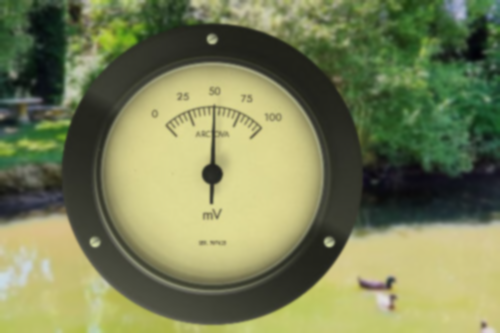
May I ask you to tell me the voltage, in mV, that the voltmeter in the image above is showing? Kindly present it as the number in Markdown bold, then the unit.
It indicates **50** mV
